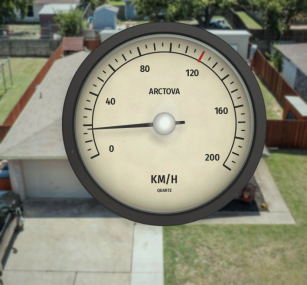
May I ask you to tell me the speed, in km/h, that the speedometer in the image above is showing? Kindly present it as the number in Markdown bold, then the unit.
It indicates **17.5** km/h
